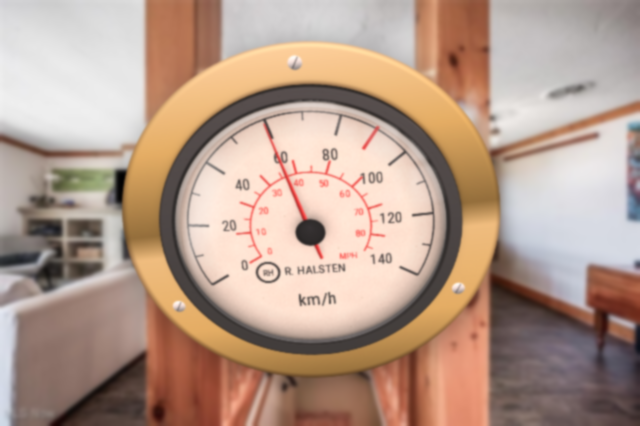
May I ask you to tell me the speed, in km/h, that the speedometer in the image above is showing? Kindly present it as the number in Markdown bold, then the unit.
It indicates **60** km/h
